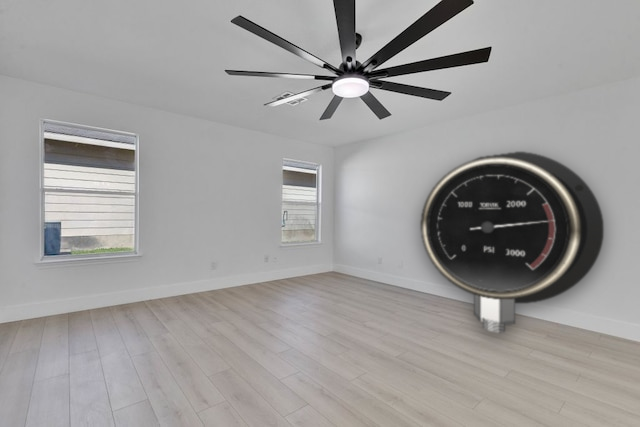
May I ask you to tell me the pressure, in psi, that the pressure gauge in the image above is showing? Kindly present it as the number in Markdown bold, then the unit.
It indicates **2400** psi
